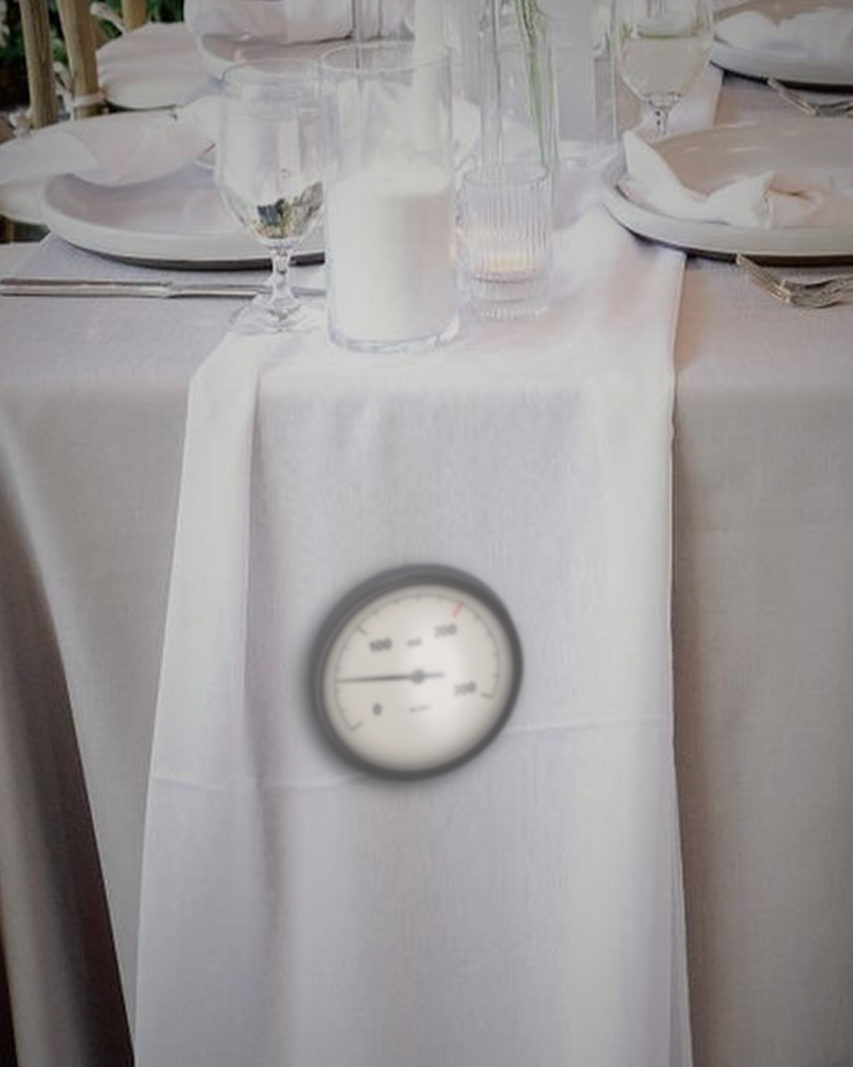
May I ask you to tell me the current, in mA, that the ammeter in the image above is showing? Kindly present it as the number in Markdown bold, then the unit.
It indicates **50** mA
